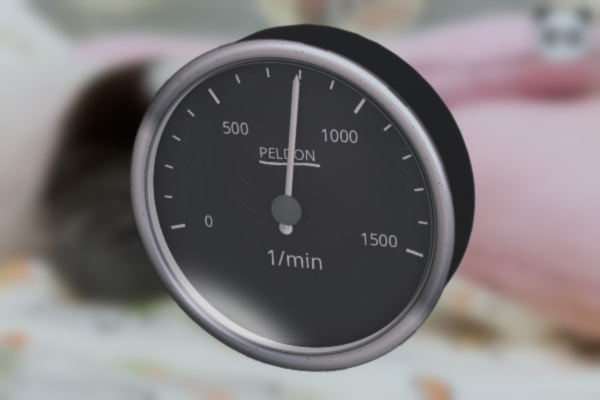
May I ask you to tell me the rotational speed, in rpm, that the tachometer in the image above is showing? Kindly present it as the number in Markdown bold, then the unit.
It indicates **800** rpm
